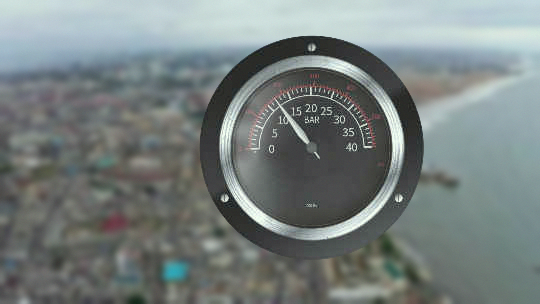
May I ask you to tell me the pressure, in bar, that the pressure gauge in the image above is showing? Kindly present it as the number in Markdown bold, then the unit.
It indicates **12** bar
